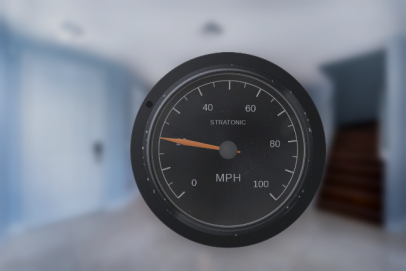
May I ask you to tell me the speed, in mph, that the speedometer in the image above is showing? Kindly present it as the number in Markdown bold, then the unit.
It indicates **20** mph
